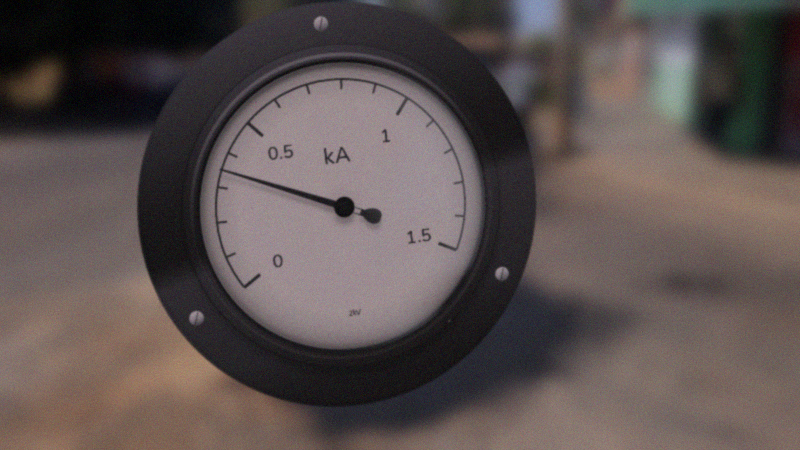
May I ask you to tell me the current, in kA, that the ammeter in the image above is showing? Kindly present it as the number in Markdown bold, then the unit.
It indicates **0.35** kA
